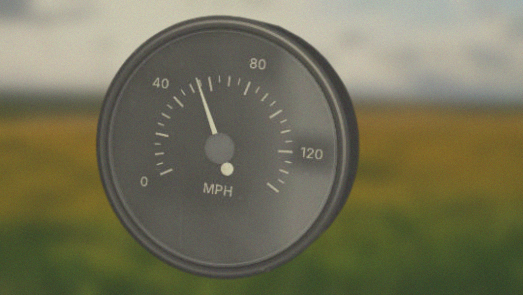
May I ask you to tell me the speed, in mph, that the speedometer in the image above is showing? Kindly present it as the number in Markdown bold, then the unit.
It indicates **55** mph
